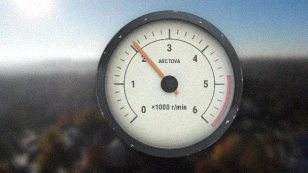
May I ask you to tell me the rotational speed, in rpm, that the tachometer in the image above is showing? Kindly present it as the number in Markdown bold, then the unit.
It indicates **2100** rpm
